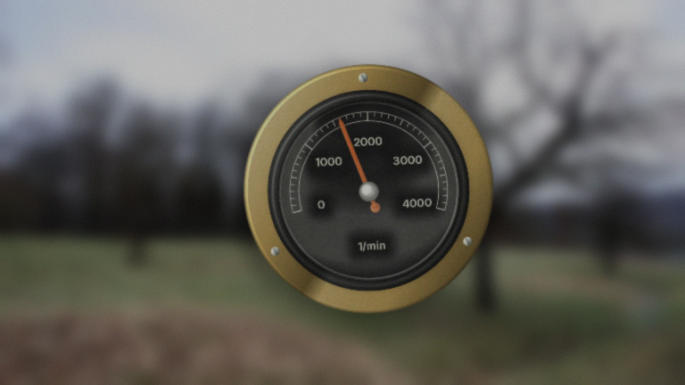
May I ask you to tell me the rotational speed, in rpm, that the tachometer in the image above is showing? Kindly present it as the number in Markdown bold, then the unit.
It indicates **1600** rpm
